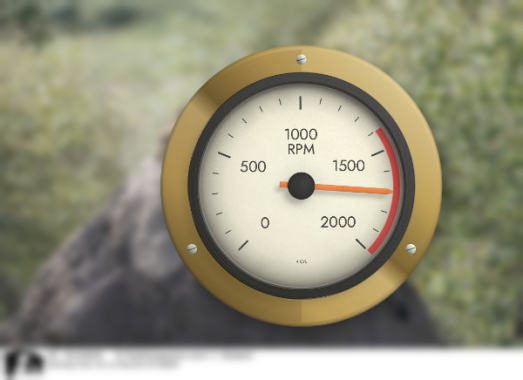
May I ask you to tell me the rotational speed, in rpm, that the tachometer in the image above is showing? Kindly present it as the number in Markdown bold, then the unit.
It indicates **1700** rpm
